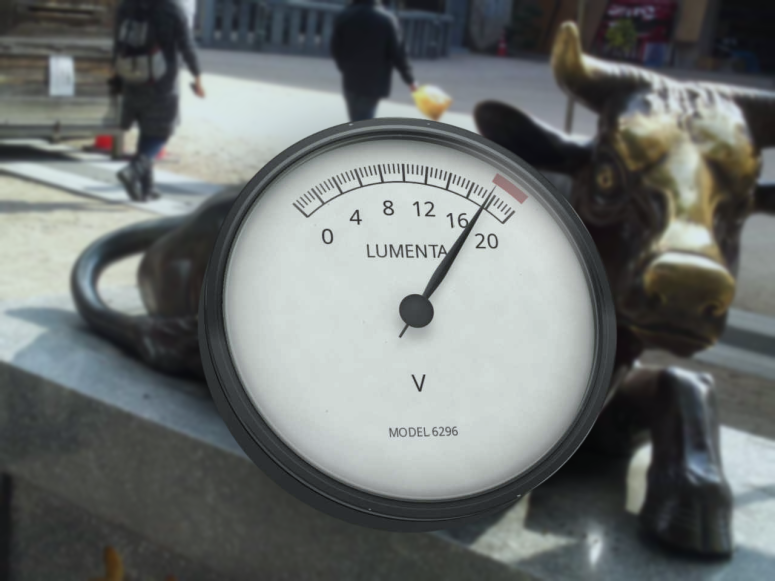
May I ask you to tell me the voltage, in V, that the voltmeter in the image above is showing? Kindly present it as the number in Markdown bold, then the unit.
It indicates **17.6** V
